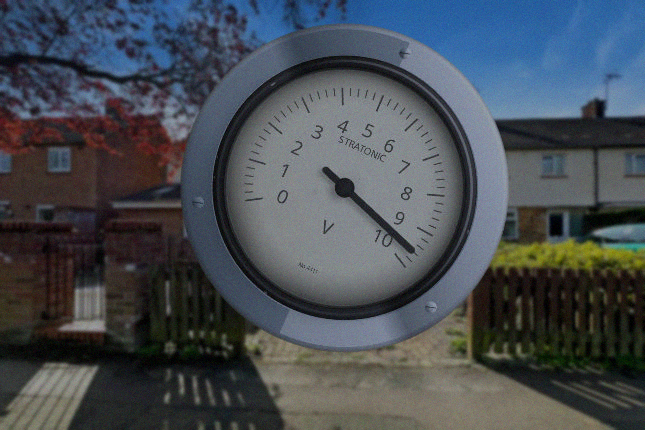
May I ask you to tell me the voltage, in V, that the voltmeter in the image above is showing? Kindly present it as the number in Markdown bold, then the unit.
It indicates **9.6** V
